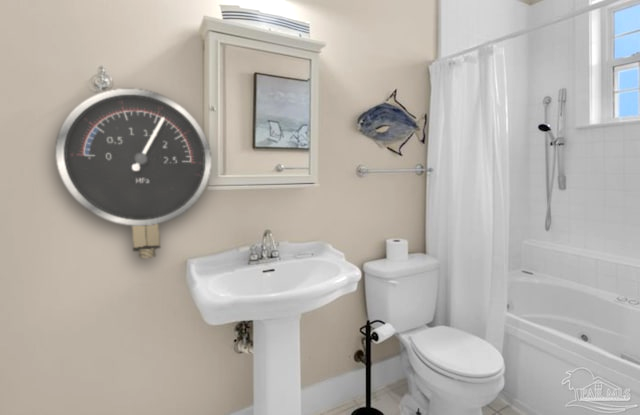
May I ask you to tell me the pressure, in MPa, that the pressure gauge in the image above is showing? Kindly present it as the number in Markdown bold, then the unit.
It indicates **1.6** MPa
